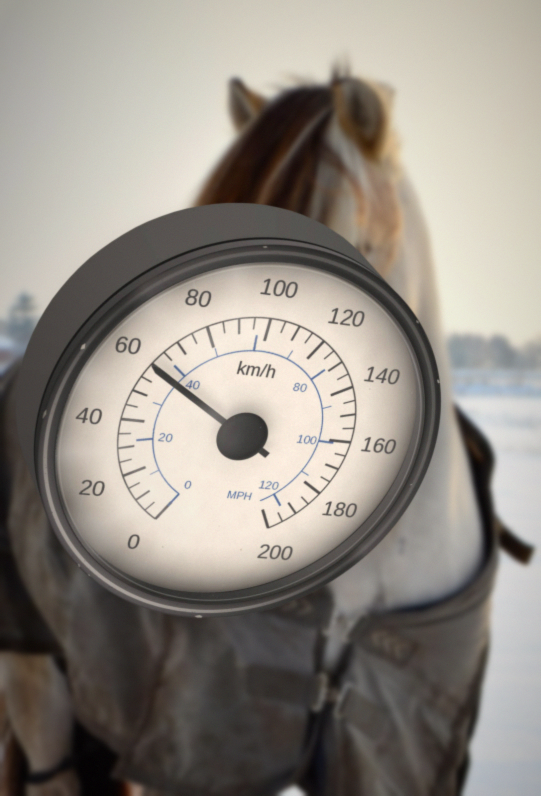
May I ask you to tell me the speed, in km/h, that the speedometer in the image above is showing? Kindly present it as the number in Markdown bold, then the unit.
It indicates **60** km/h
